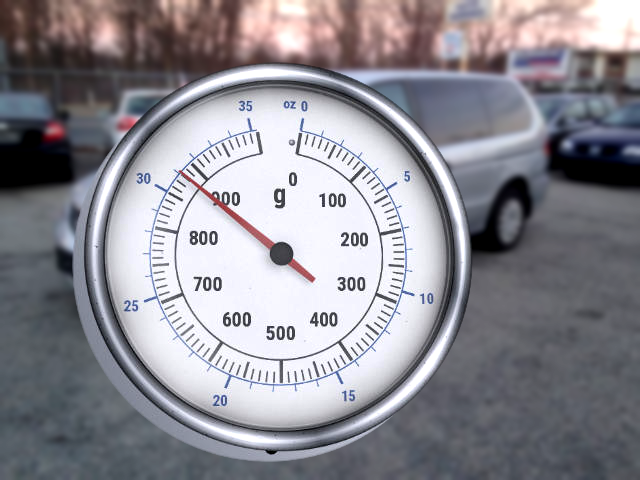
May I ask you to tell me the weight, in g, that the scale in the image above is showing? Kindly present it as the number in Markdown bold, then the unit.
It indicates **880** g
